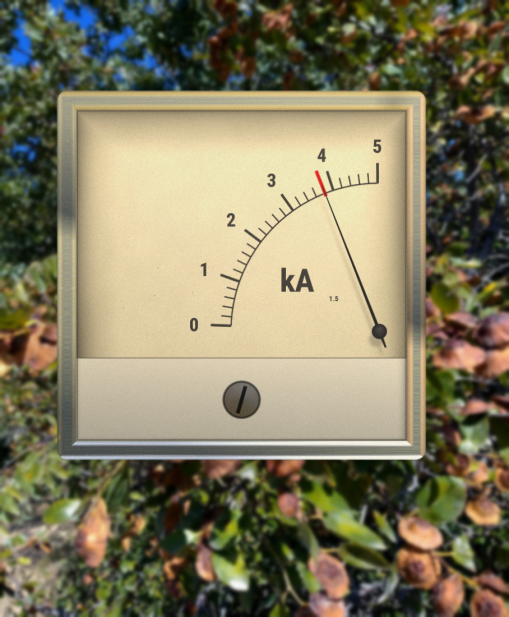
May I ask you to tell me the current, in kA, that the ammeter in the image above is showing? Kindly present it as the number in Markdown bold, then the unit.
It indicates **3.8** kA
